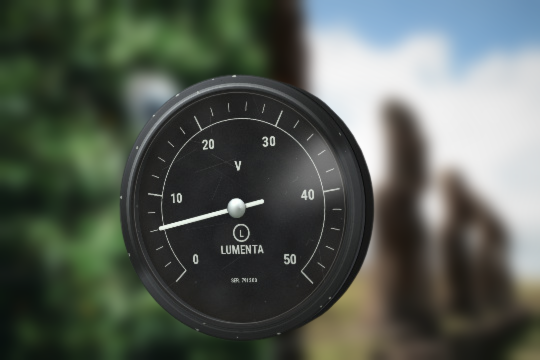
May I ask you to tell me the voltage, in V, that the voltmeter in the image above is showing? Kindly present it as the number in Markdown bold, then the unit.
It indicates **6** V
